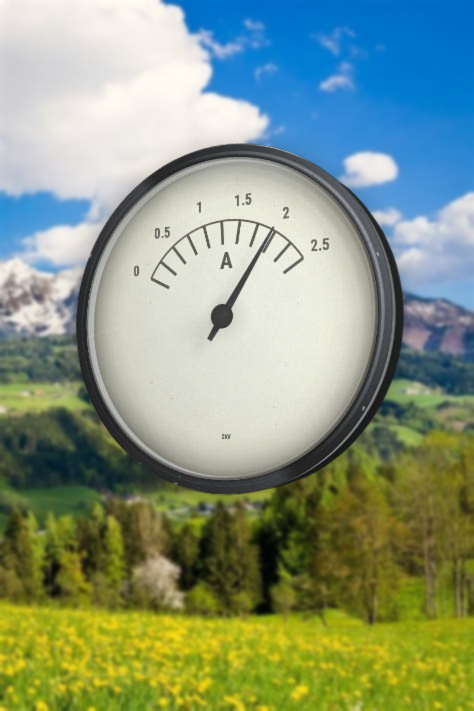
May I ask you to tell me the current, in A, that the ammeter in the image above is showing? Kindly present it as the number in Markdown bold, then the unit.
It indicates **2** A
